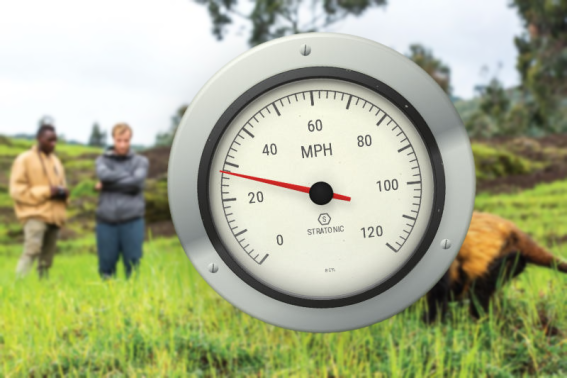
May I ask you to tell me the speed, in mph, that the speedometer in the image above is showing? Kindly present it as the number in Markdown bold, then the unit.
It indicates **28** mph
